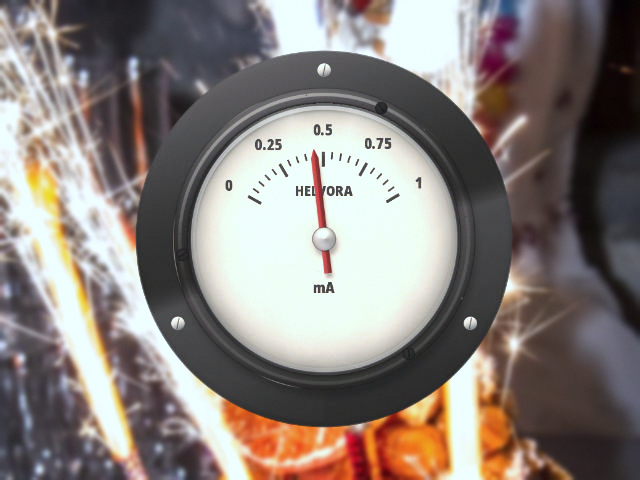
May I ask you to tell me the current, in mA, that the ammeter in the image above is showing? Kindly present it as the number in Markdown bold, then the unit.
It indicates **0.45** mA
